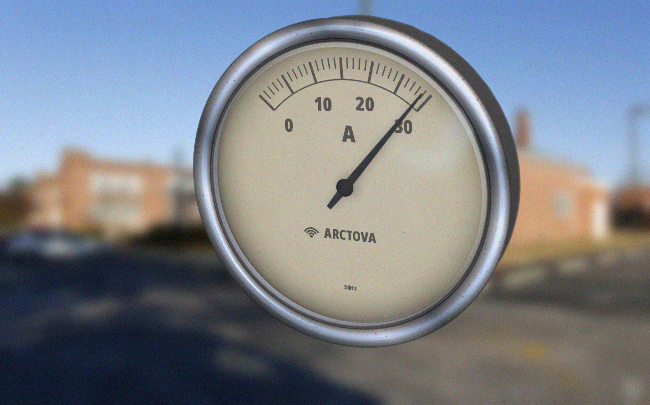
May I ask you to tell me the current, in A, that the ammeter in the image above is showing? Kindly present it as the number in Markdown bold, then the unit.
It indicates **29** A
